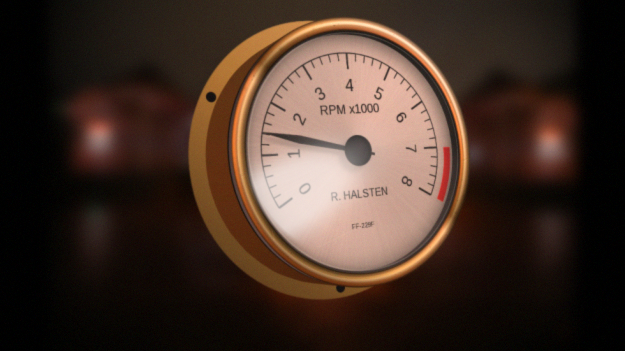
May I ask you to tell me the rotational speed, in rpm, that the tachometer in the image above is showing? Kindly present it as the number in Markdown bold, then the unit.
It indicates **1400** rpm
